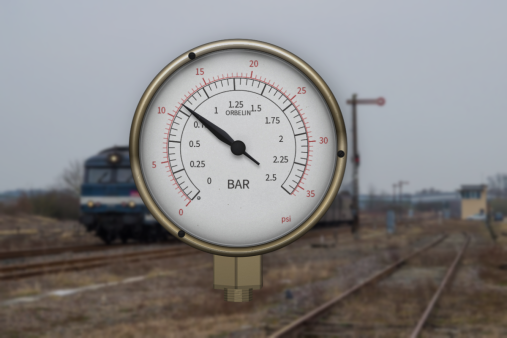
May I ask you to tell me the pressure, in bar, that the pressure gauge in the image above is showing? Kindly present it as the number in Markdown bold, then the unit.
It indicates **0.8** bar
